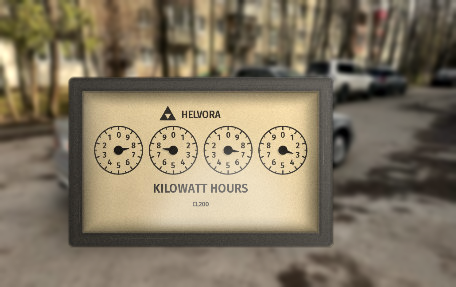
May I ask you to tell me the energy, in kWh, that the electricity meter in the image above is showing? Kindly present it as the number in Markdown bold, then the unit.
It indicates **7773** kWh
